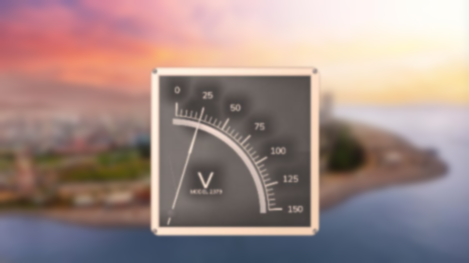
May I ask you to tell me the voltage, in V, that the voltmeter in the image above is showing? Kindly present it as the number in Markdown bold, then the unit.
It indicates **25** V
